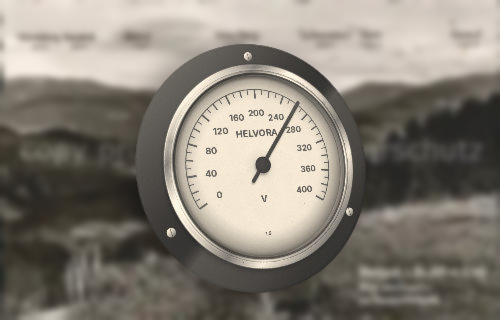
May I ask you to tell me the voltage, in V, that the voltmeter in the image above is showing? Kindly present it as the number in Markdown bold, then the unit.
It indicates **260** V
